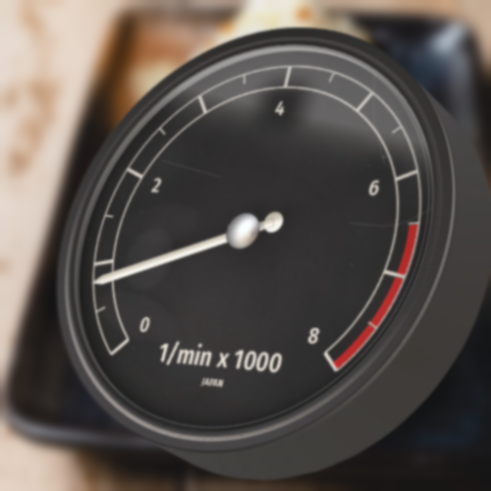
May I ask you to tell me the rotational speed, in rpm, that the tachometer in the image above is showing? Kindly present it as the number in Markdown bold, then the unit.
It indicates **750** rpm
